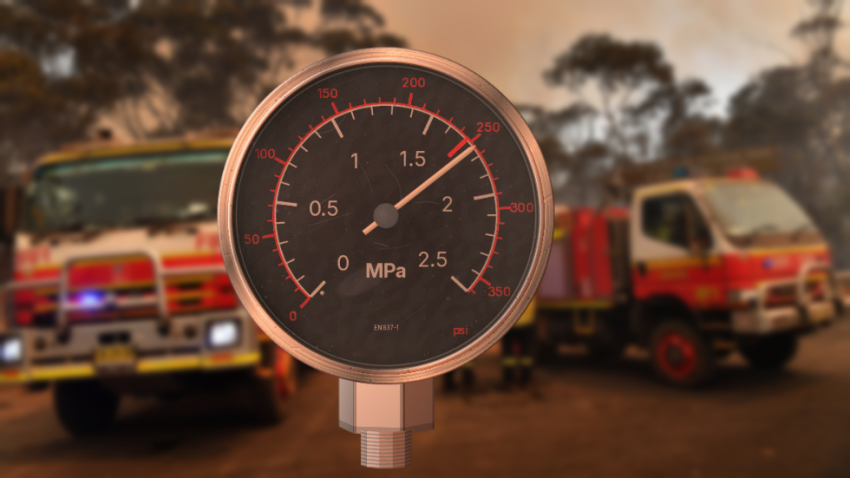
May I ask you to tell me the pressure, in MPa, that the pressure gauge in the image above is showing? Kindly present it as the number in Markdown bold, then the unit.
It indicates **1.75** MPa
